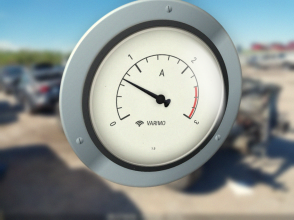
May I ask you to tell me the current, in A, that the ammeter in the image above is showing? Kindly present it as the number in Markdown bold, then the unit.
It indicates **0.7** A
